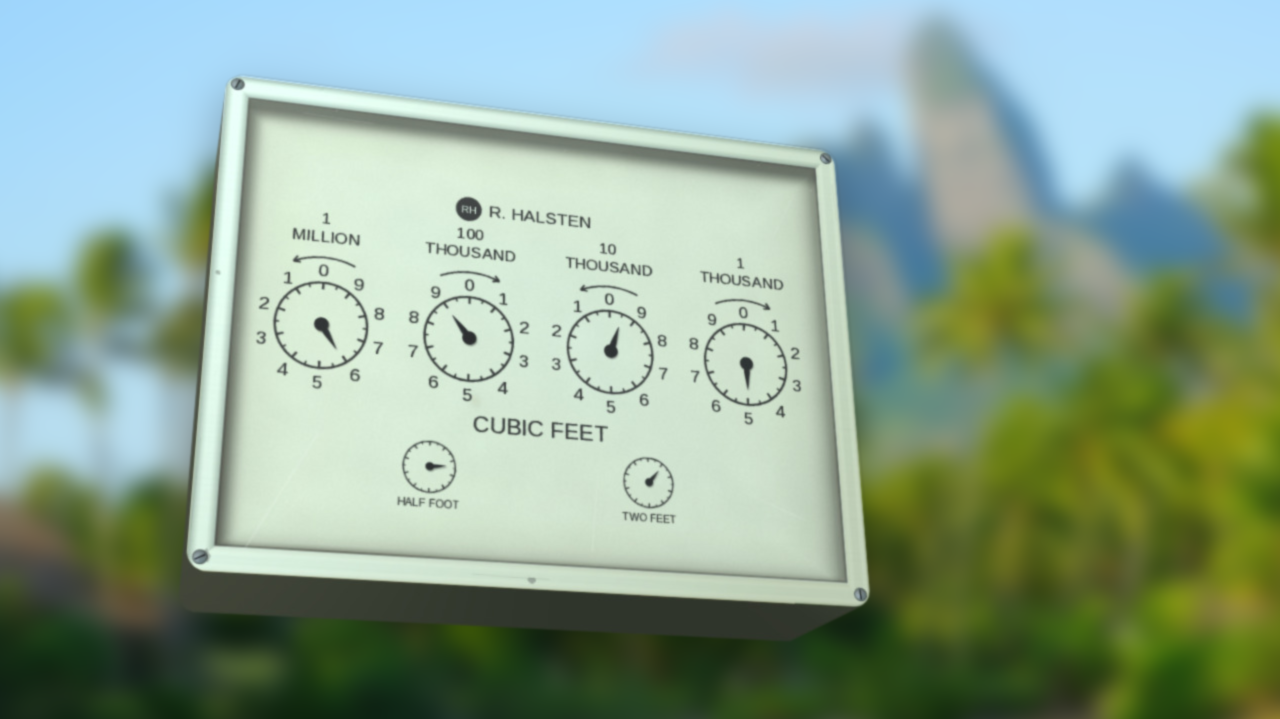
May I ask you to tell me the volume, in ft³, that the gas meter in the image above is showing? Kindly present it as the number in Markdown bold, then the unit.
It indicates **589500** ft³
